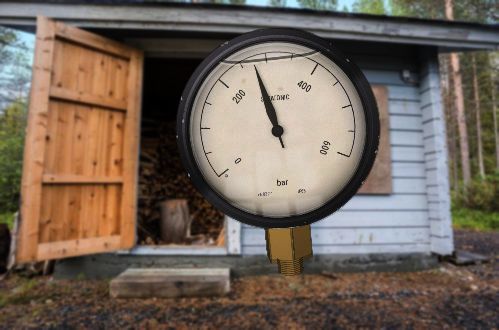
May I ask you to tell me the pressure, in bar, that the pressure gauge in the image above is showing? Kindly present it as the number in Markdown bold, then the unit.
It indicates **275** bar
